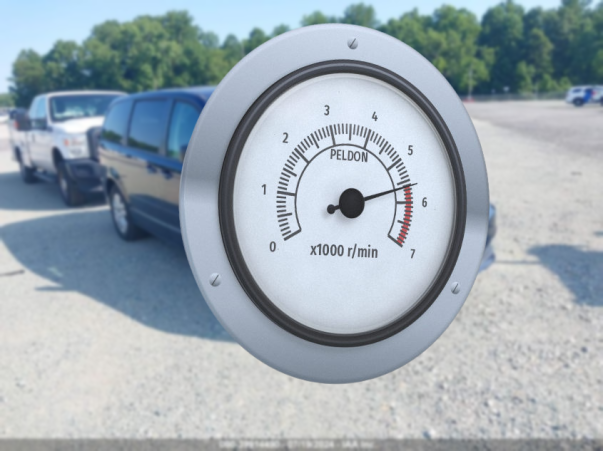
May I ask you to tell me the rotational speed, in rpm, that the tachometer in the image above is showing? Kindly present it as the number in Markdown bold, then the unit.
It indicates **5600** rpm
